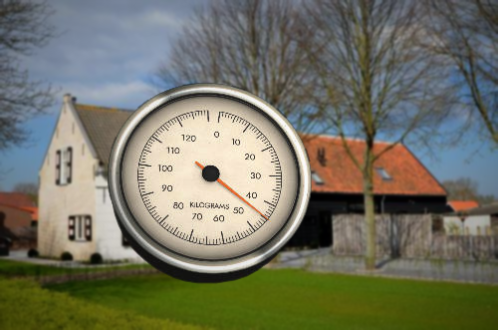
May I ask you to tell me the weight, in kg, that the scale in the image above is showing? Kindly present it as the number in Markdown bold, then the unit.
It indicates **45** kg
